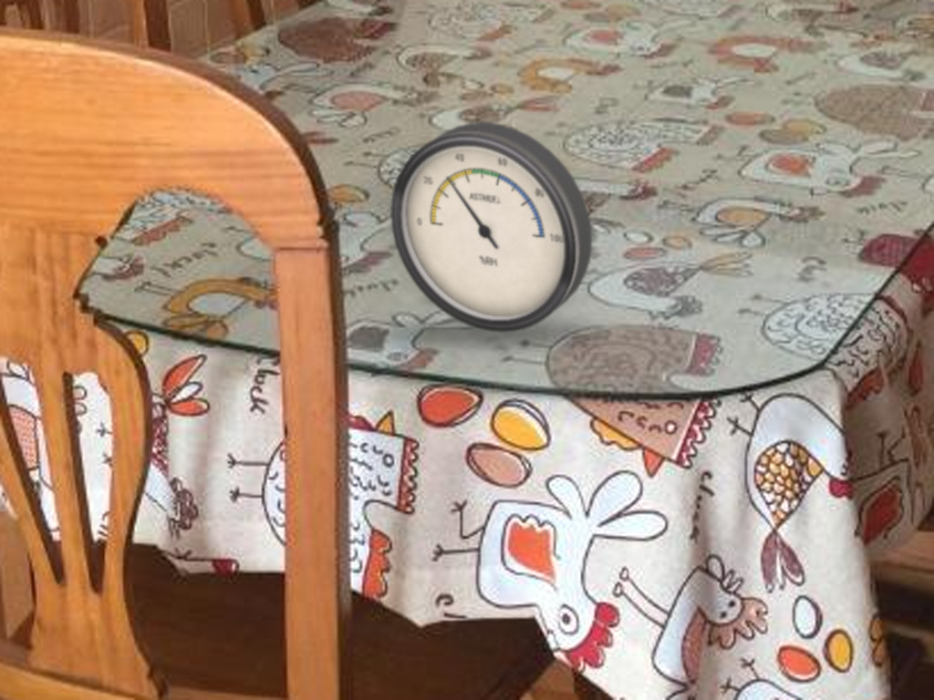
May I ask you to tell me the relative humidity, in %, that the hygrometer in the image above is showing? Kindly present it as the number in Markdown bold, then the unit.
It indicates **30** %
